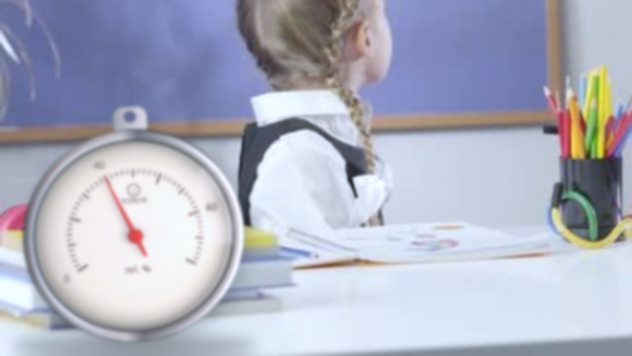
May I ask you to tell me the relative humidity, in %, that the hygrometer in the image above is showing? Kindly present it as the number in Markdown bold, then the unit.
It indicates **40** %
